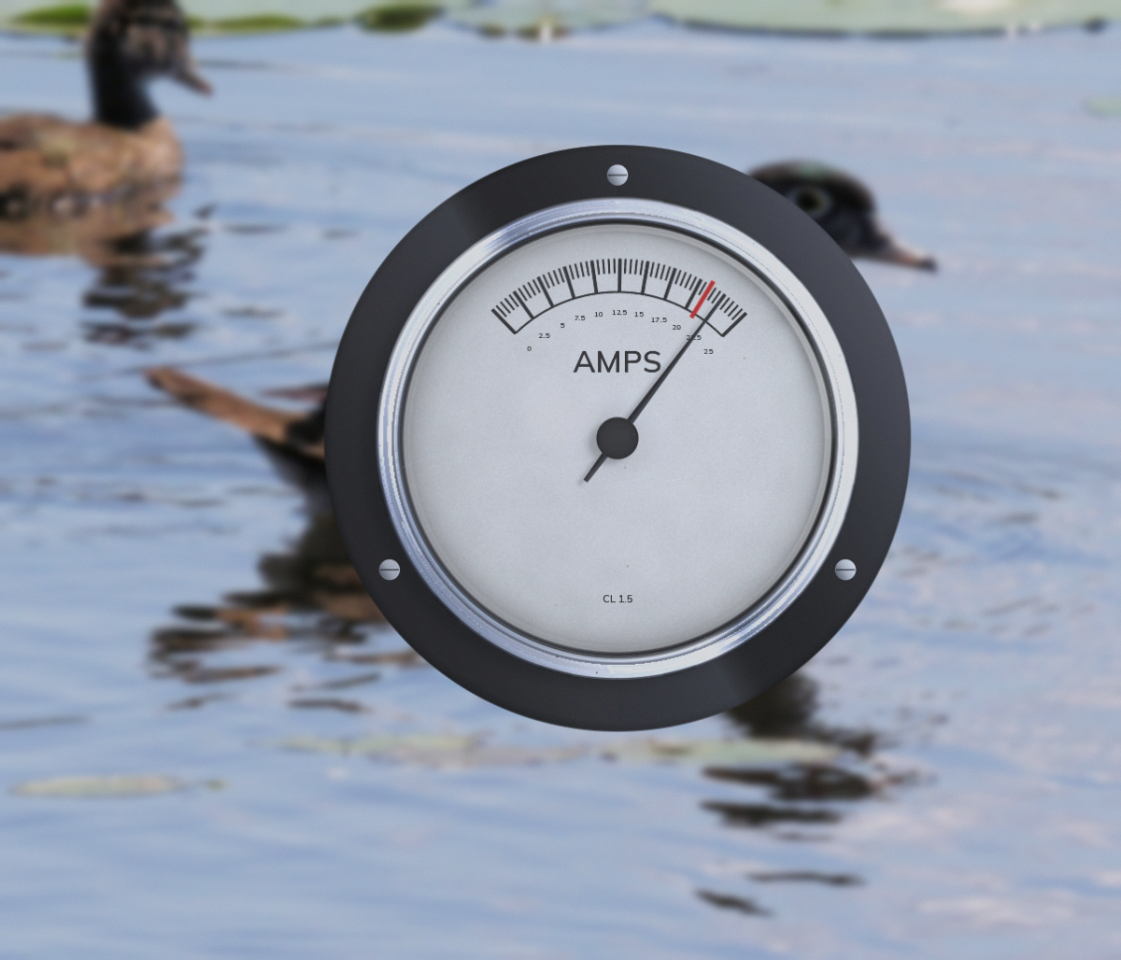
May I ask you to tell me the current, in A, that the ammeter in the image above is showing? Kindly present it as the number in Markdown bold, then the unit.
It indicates **22.5** A
